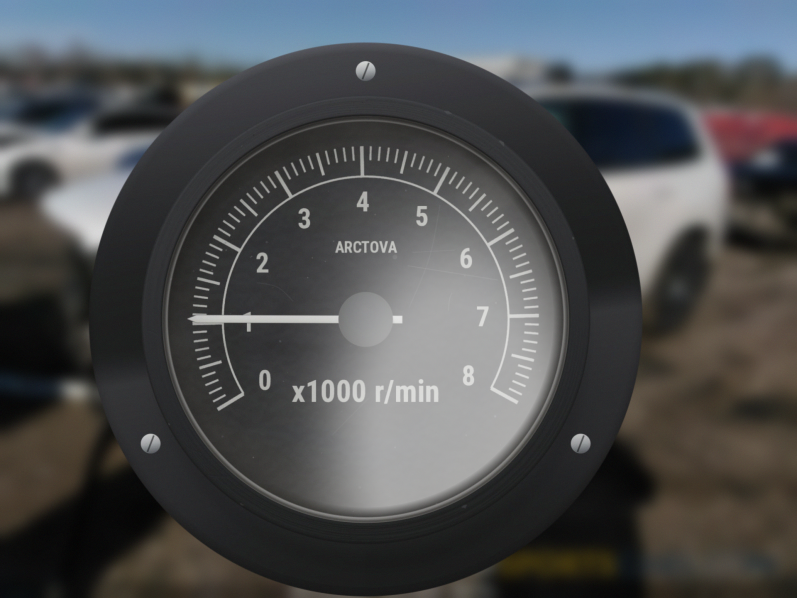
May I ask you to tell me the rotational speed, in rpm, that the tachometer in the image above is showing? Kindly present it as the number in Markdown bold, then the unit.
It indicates **1050** rpm
